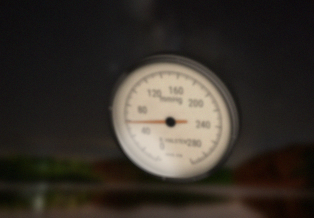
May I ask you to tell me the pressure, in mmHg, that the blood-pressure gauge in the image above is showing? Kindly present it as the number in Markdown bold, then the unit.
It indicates **60** mmHg
